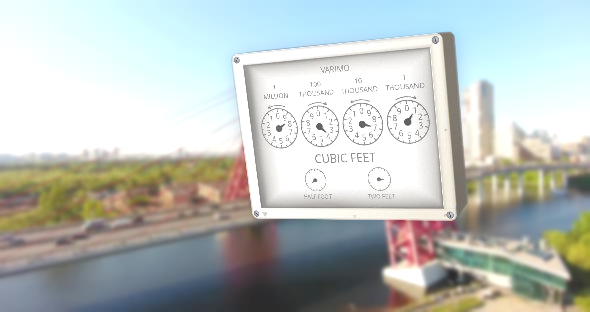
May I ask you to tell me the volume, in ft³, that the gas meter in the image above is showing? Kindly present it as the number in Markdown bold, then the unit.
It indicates **837100** ft³
